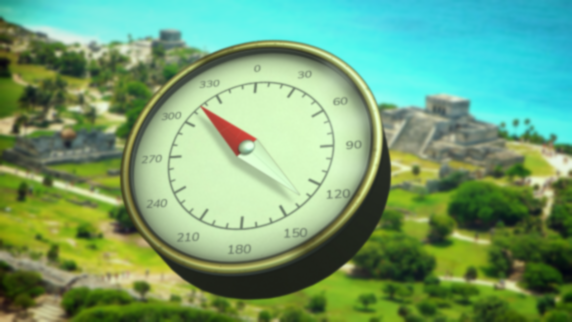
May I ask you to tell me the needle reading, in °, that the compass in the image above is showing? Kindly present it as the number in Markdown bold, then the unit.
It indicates **315** °
